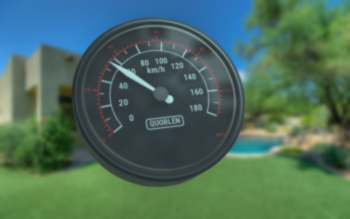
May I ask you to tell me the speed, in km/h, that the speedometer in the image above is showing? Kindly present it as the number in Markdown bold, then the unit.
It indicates **55** km/h
